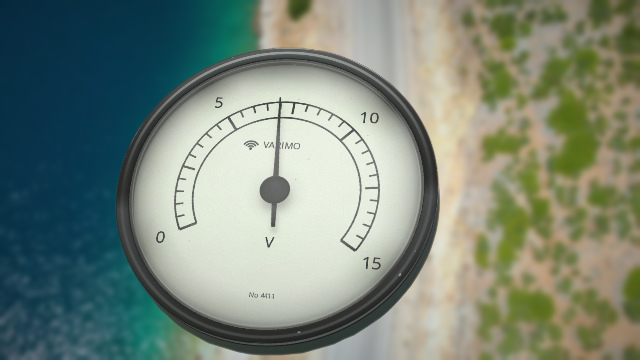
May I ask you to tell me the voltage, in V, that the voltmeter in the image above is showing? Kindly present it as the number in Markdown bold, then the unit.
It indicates **7** V
